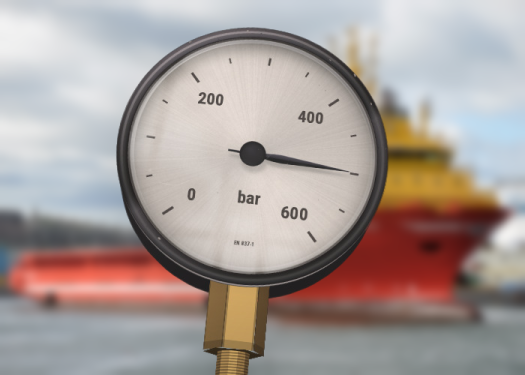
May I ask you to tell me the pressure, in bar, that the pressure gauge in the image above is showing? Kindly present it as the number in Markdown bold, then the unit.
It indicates **500** bar
